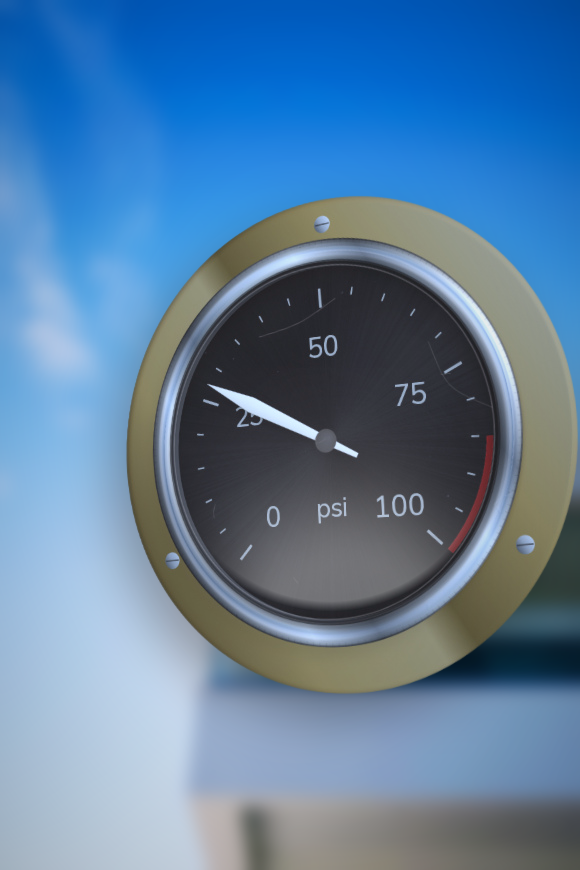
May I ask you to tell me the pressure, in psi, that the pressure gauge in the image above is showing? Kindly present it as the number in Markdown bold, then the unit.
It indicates **27.5** psi
